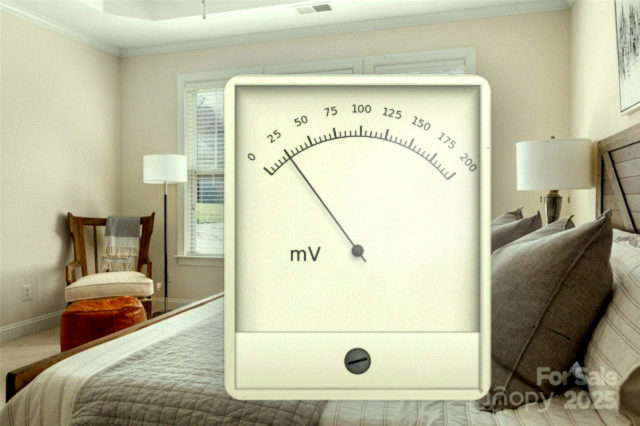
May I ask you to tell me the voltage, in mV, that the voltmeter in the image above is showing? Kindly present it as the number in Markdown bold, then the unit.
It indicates **25** mV
